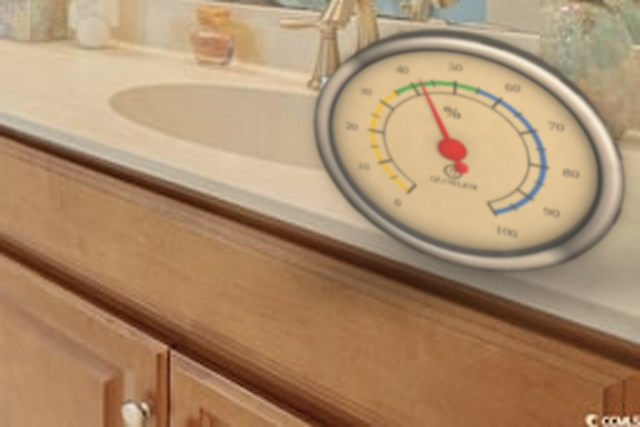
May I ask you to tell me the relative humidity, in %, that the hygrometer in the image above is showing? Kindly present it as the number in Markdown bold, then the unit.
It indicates **42.5** %
